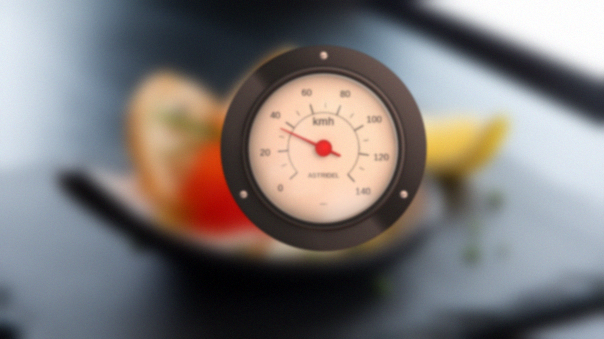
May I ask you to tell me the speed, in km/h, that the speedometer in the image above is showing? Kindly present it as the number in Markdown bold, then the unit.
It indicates **35** km/h
